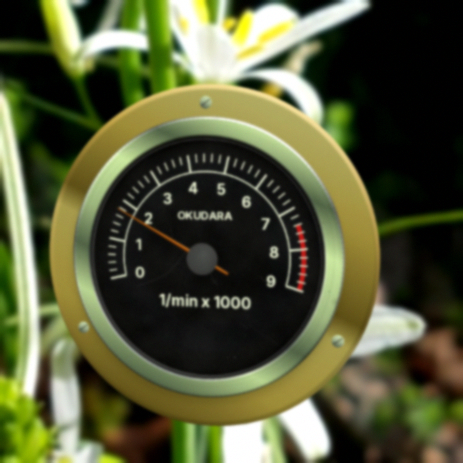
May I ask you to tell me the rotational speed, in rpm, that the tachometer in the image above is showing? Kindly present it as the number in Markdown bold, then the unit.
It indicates **1800** rpm
